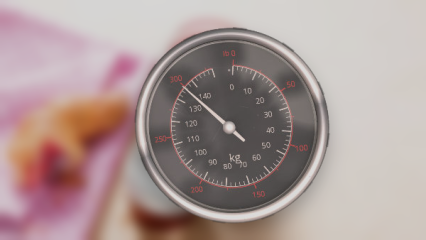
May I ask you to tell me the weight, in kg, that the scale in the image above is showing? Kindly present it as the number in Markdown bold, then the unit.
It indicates **136** kg
